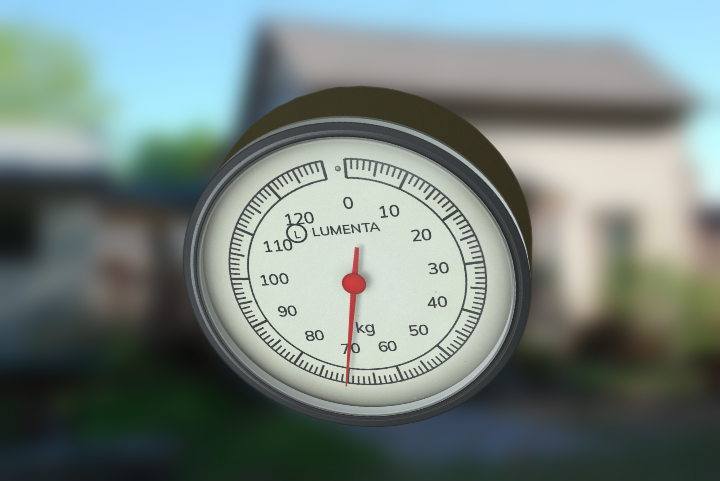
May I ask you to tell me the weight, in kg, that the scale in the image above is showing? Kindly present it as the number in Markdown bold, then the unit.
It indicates **70** kg
